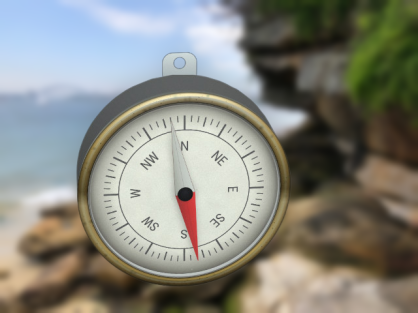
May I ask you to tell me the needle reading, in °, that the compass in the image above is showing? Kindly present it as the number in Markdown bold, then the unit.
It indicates **170** °
